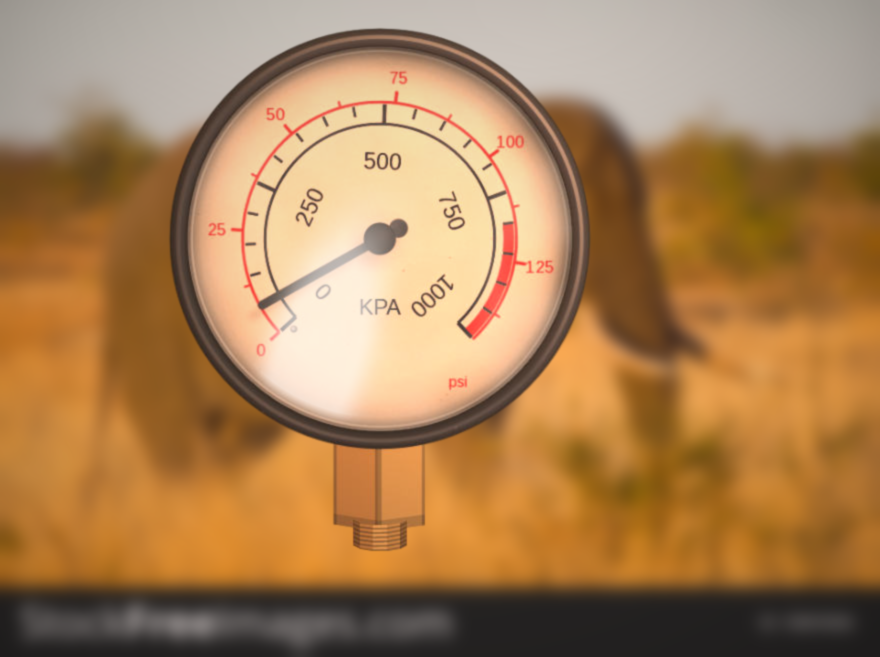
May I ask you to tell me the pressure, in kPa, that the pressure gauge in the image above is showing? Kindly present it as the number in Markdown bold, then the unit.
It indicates **50** kPa
